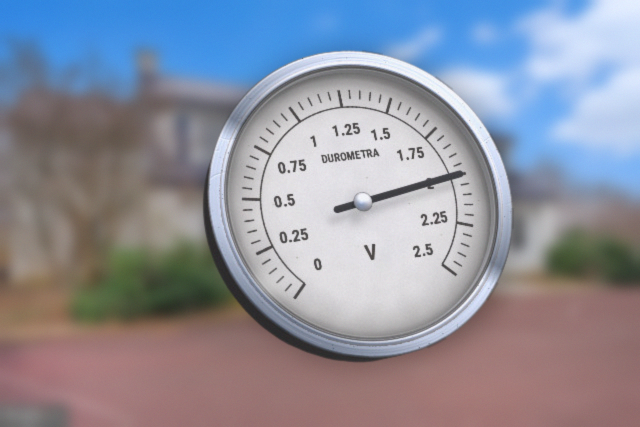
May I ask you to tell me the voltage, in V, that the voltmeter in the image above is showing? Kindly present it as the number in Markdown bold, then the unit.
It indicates **2** V
